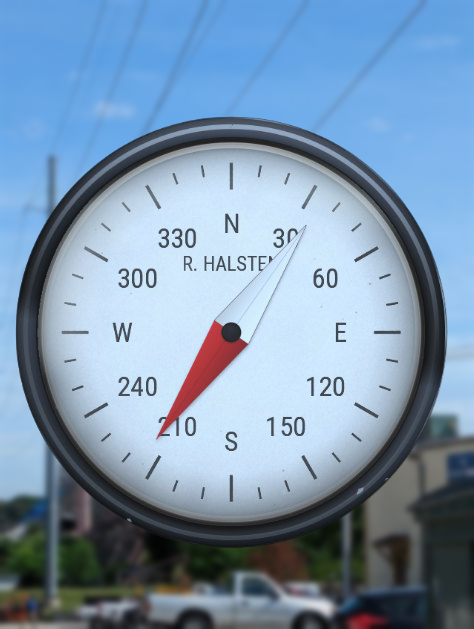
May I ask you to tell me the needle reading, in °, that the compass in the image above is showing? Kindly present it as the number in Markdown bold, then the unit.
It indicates **215** °
